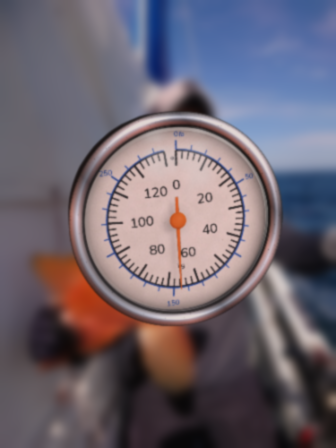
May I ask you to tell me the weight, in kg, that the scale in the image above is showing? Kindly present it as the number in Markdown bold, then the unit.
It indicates **66** kg
